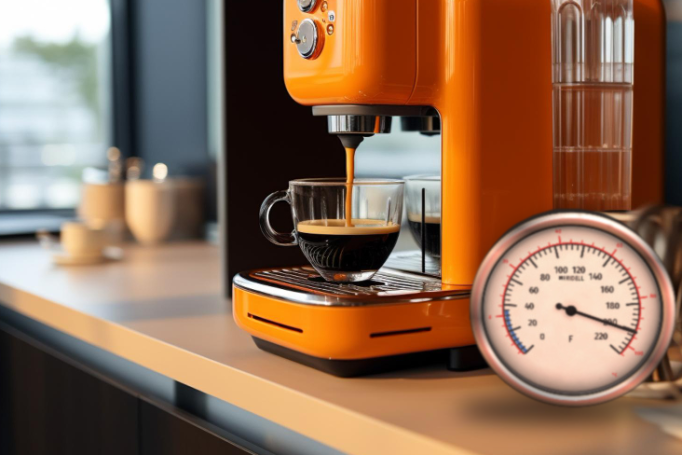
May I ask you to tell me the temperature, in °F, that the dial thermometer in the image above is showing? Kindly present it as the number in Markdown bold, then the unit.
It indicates **200** °F
